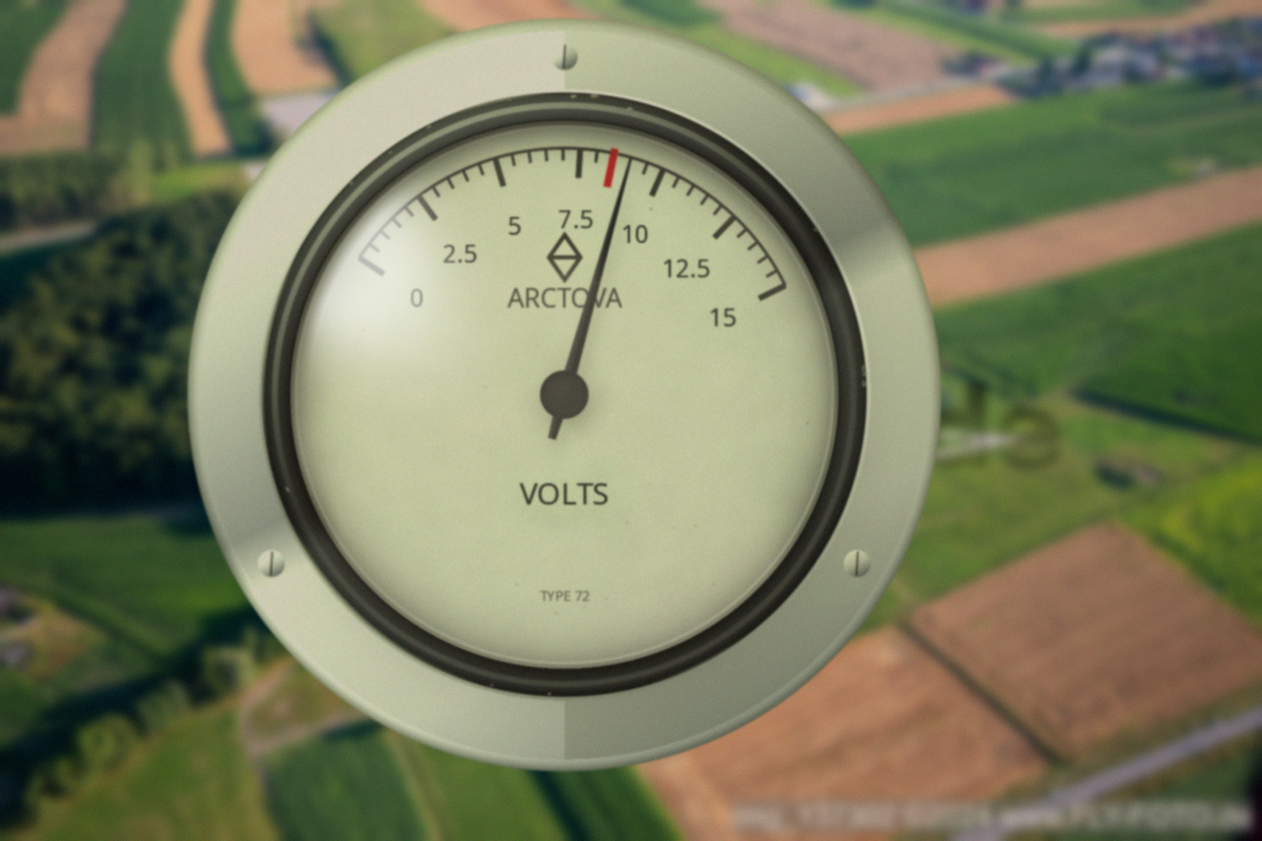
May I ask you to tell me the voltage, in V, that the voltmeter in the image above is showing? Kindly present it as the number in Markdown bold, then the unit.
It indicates **9** V
